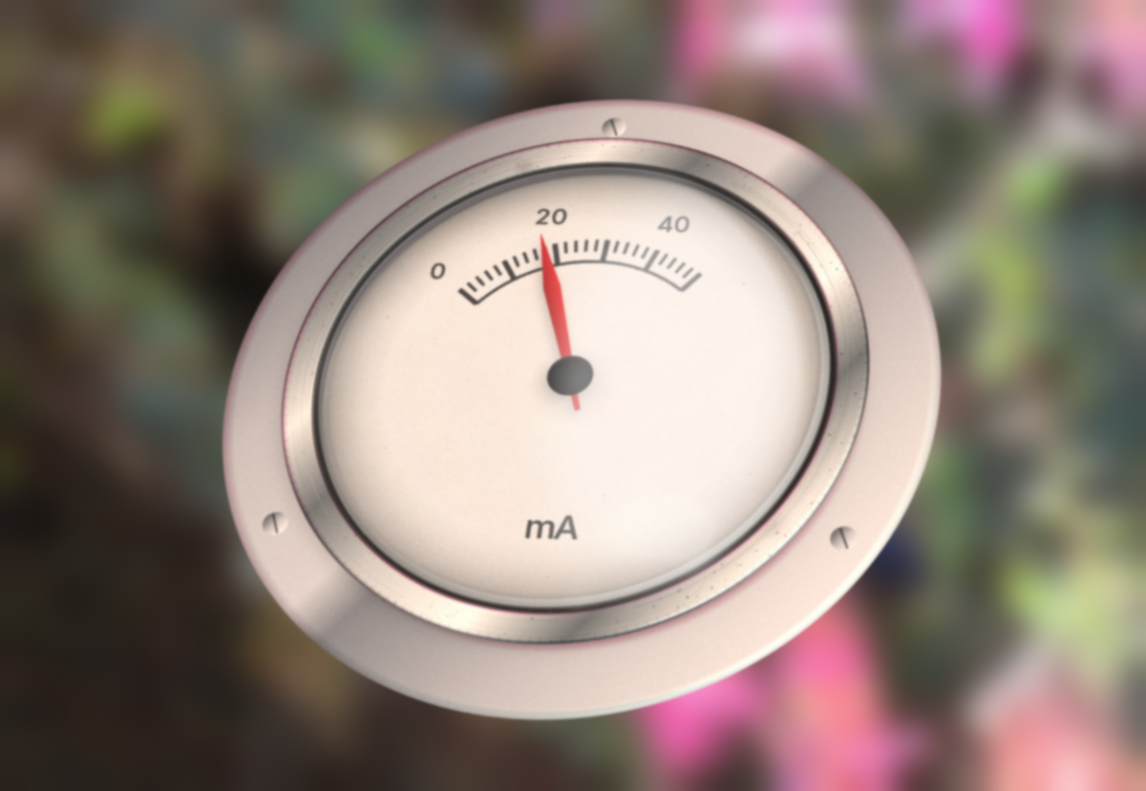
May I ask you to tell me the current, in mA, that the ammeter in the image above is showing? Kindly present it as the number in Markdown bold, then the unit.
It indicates **18** mA
